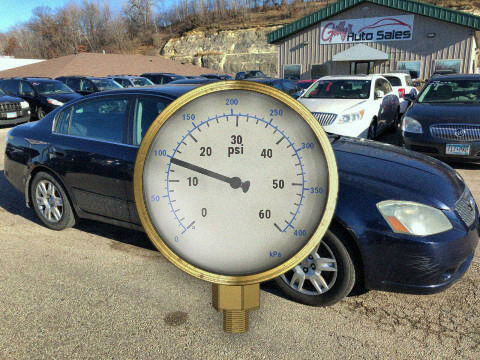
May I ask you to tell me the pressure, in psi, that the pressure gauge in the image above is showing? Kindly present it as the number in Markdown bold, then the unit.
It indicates **14** psi
